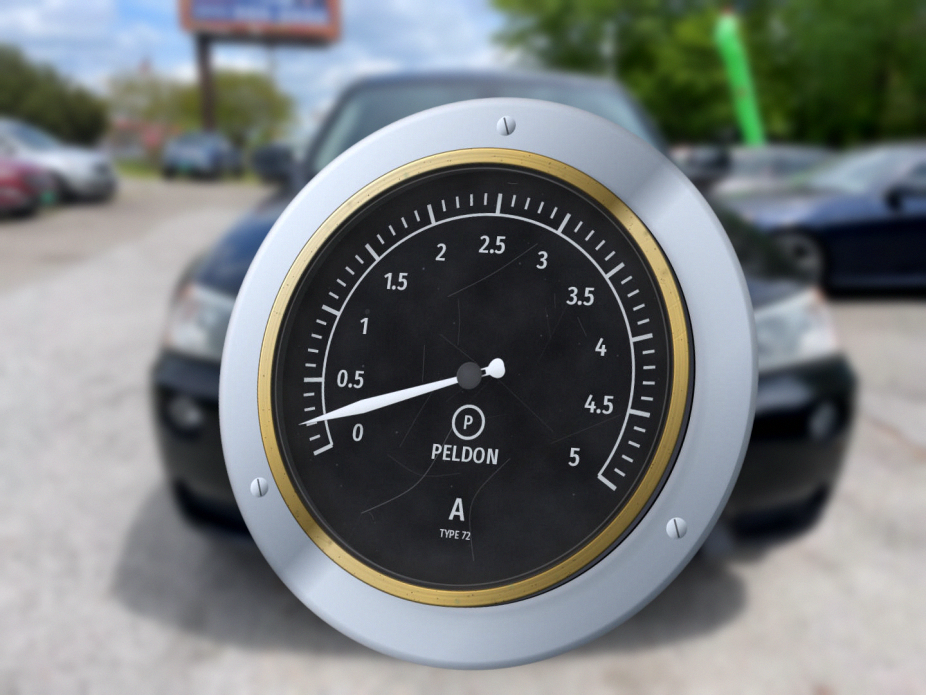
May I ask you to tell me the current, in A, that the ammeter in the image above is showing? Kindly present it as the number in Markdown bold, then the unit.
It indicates **0.2** A
